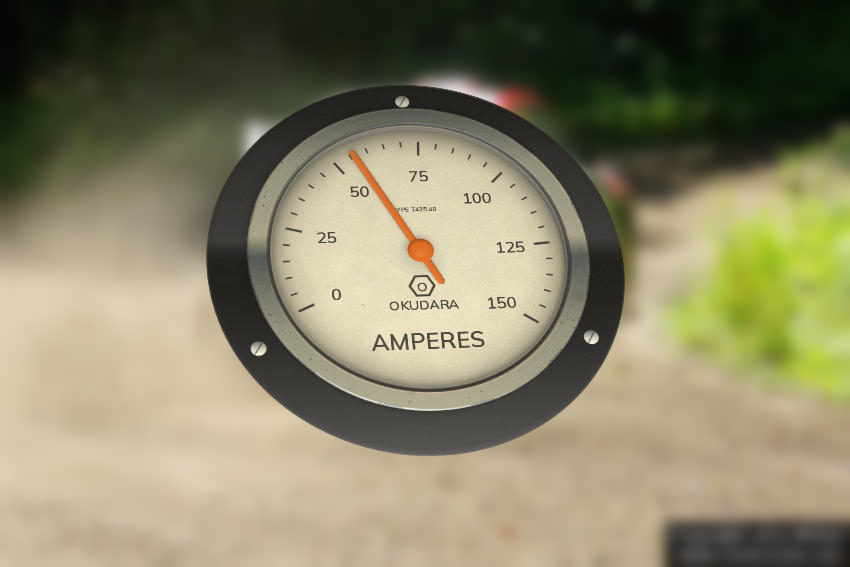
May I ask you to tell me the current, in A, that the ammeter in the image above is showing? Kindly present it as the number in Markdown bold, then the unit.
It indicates **55** A
